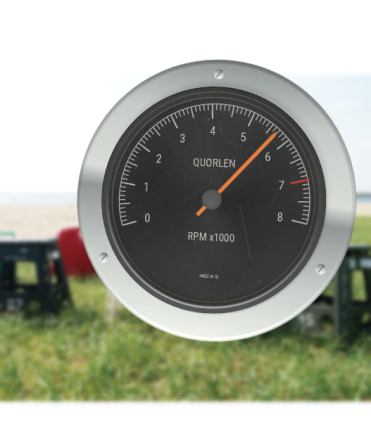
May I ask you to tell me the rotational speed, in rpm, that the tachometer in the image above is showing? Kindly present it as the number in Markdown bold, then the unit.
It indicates **5700** rpm
